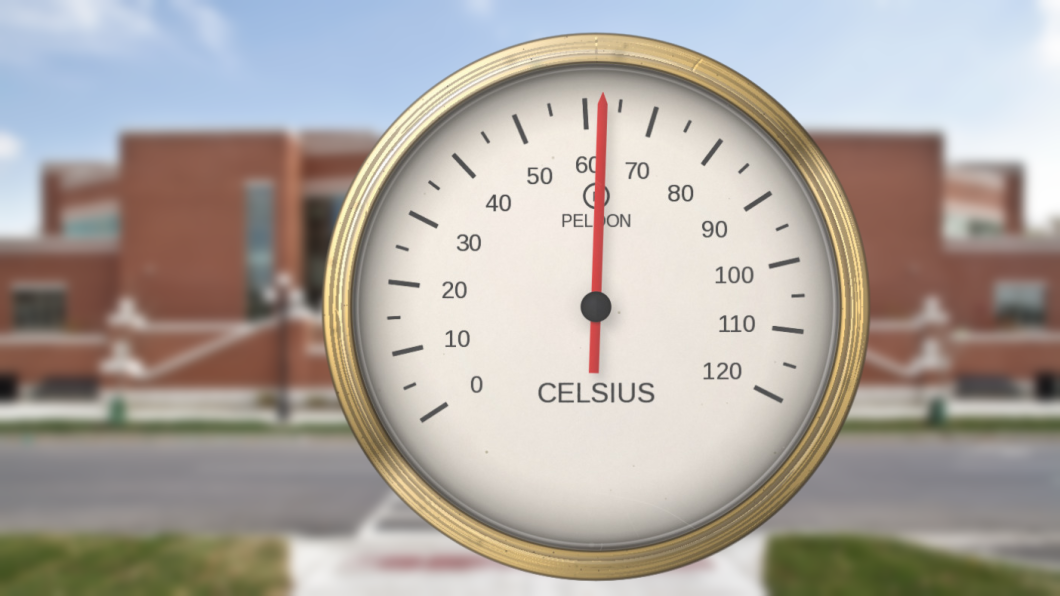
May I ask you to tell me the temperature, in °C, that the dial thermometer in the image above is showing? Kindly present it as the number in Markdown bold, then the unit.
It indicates **62.5** °C
